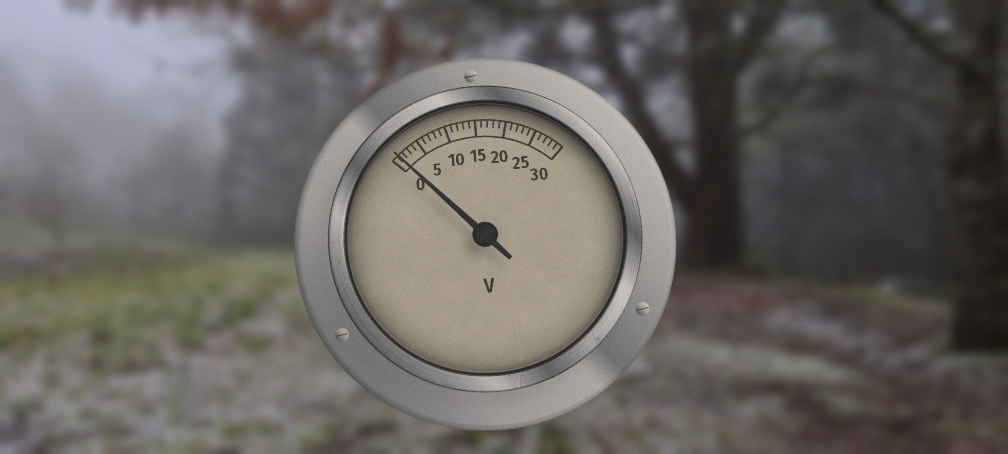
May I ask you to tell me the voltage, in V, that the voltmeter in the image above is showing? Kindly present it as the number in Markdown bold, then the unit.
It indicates **1** V
